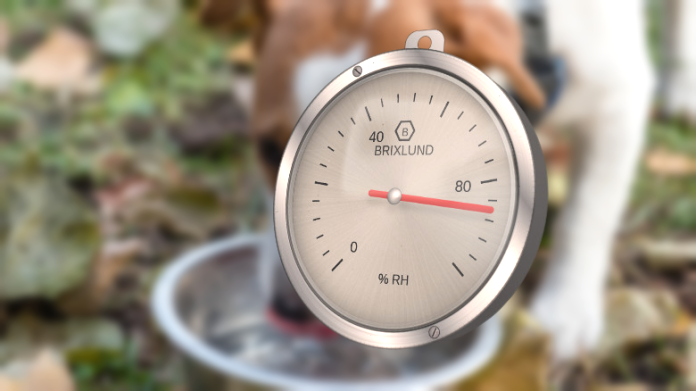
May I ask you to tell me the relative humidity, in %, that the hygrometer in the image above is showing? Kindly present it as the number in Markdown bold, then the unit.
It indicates **86** %
